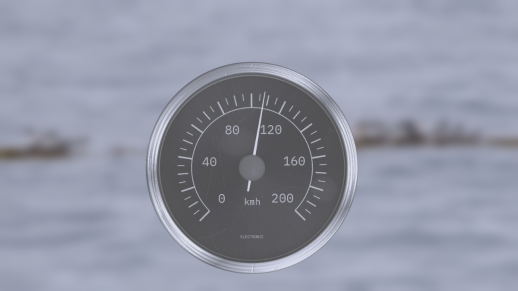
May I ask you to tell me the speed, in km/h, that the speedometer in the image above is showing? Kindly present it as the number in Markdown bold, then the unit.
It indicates **107.5** km/h
